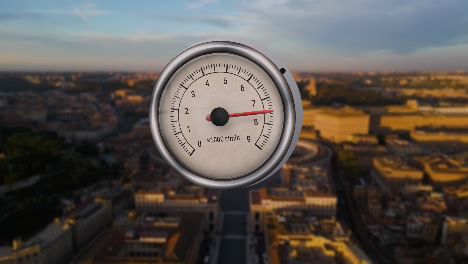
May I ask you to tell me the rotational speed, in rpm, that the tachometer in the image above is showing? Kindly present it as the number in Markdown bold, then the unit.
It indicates **7500** rpm
